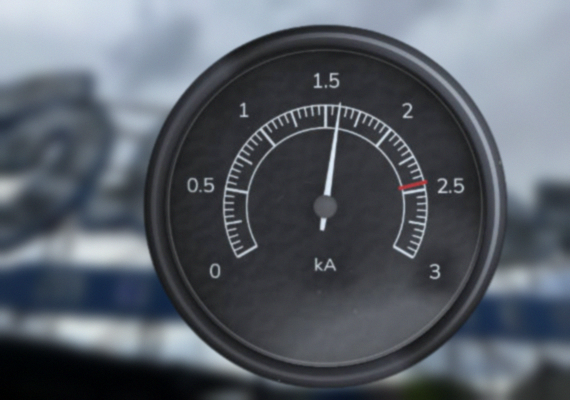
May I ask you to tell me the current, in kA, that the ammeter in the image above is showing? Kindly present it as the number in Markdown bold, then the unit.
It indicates **1.6** kA
